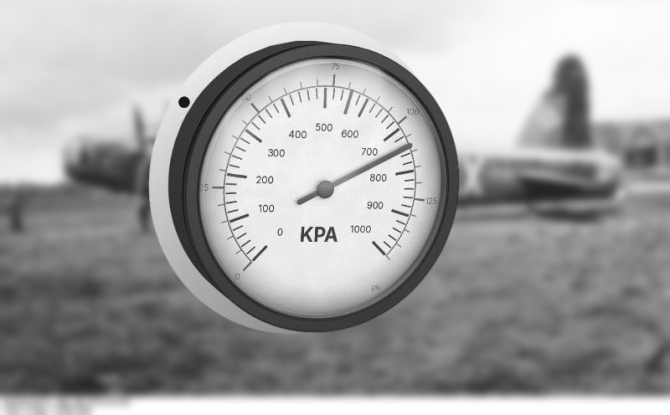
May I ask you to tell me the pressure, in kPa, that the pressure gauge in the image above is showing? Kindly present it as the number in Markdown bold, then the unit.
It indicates **740** kPa
